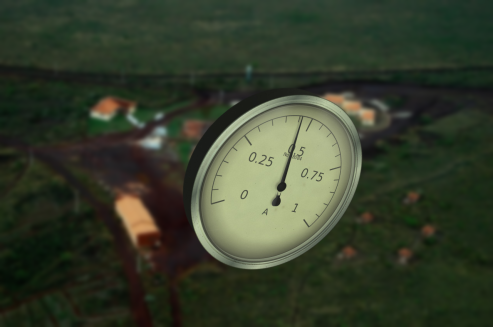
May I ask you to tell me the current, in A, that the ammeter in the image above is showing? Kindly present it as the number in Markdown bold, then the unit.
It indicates **0.45** A
